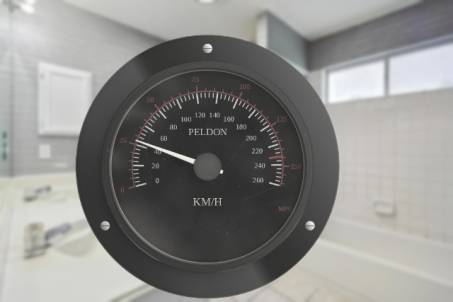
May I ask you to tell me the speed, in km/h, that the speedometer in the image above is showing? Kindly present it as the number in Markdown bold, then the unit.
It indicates **44** km/h
